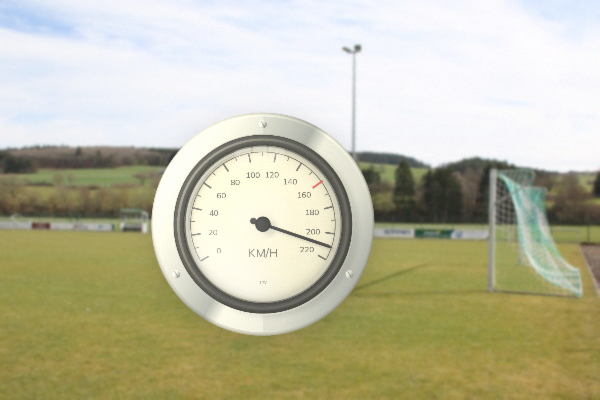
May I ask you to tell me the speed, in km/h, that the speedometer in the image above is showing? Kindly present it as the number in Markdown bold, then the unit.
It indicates **210** km/h
